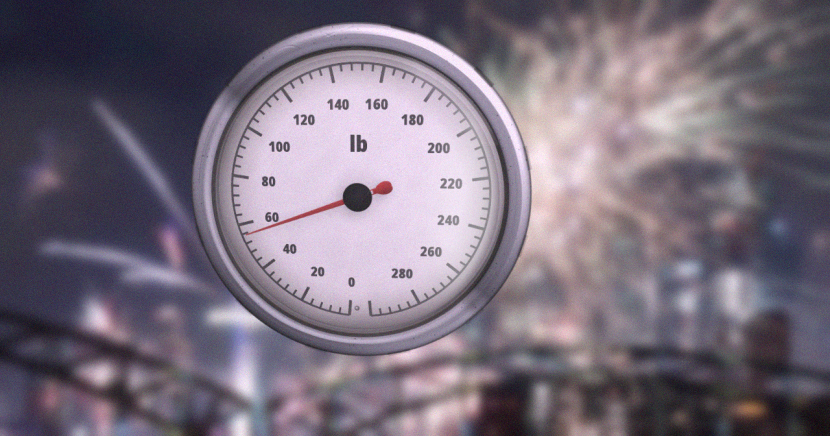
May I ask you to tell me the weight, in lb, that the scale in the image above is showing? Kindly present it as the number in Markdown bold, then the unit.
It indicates **56** lb
